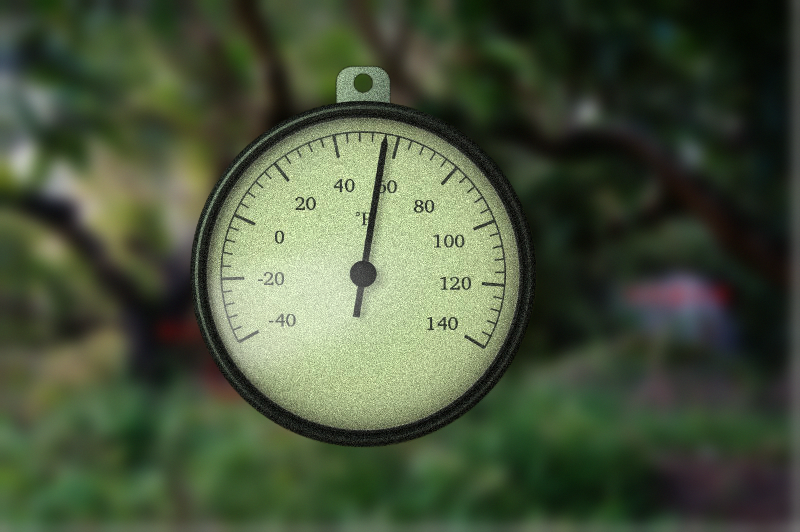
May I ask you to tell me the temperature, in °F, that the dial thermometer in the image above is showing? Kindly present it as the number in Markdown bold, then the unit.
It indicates **56** °F
